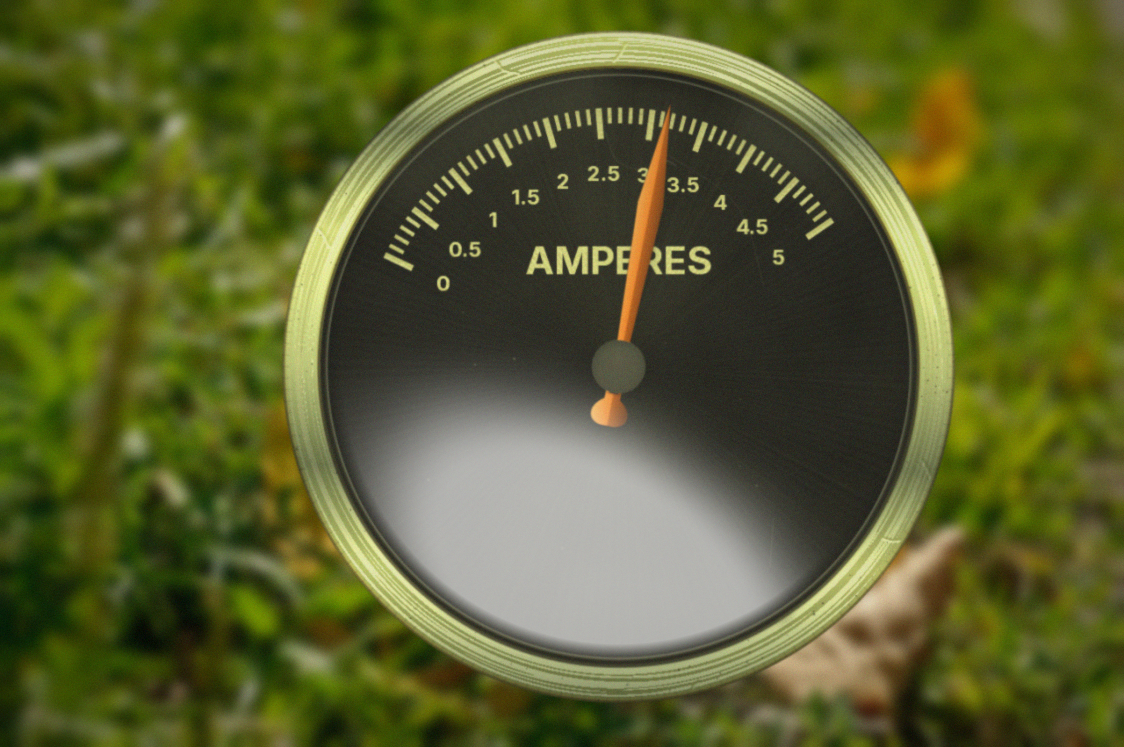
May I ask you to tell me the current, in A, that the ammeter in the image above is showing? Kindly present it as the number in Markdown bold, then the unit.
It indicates **3.15** A
